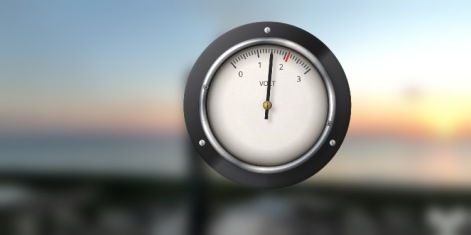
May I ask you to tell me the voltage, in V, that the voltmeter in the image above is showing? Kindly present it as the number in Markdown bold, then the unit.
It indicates **1.5** V
